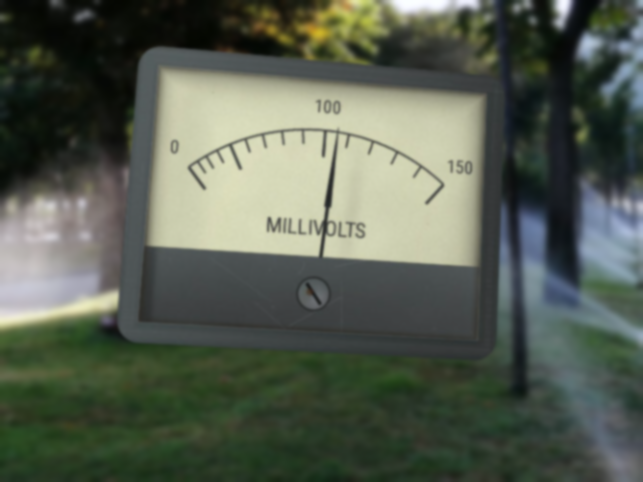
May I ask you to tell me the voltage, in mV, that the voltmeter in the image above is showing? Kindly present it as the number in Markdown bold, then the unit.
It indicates **105** mV
